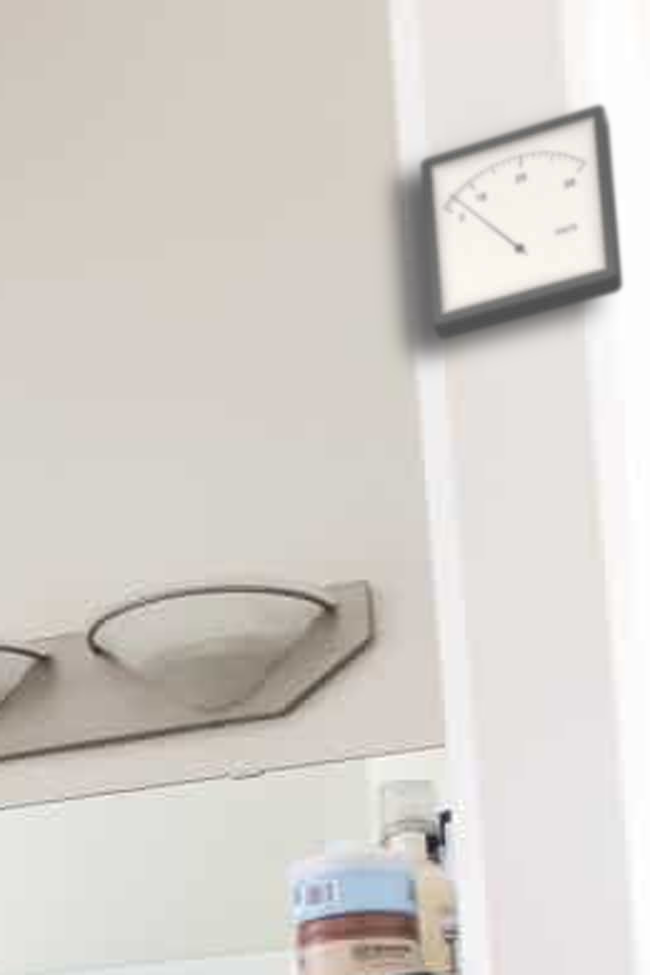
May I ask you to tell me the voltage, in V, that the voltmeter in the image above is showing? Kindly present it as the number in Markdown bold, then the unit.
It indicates **5** V
